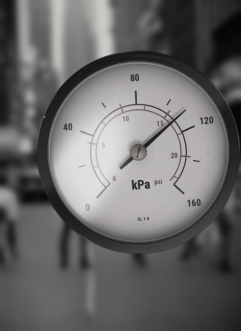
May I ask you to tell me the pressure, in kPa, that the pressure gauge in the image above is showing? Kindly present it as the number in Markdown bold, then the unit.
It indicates **110** kPa
